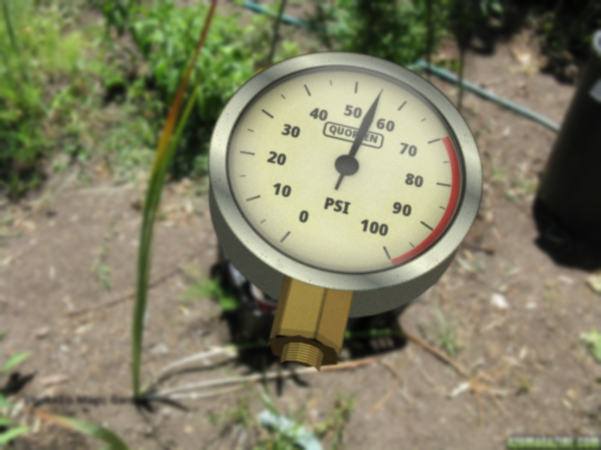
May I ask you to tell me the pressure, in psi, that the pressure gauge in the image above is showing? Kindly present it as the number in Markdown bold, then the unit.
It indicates **55** psi
